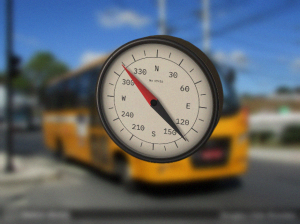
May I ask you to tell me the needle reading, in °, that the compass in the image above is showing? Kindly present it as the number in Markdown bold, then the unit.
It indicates **315** °
